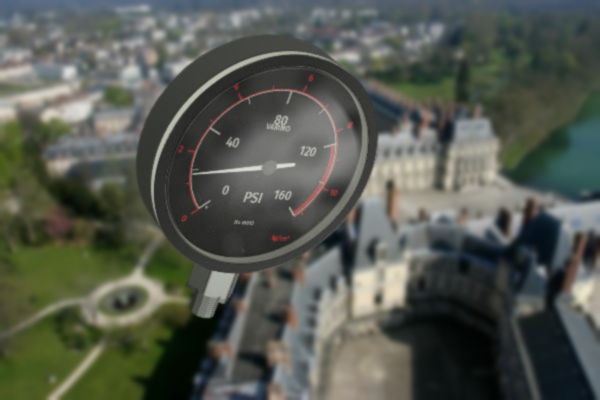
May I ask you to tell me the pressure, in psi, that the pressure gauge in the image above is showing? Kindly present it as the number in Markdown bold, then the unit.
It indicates **20** psi
